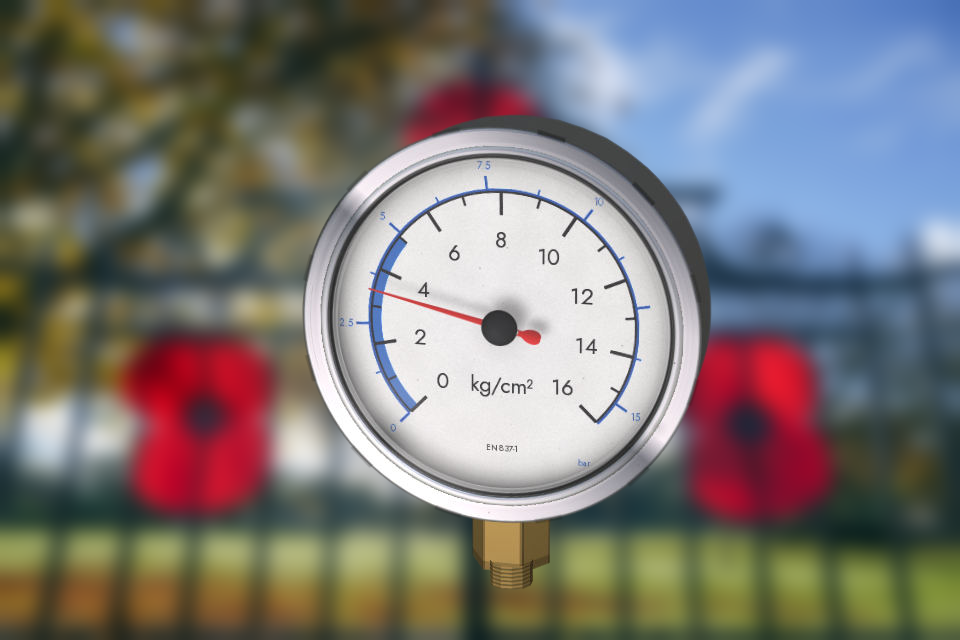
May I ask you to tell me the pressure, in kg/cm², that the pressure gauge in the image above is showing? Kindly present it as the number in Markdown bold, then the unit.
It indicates **3.5** kg/cm²
